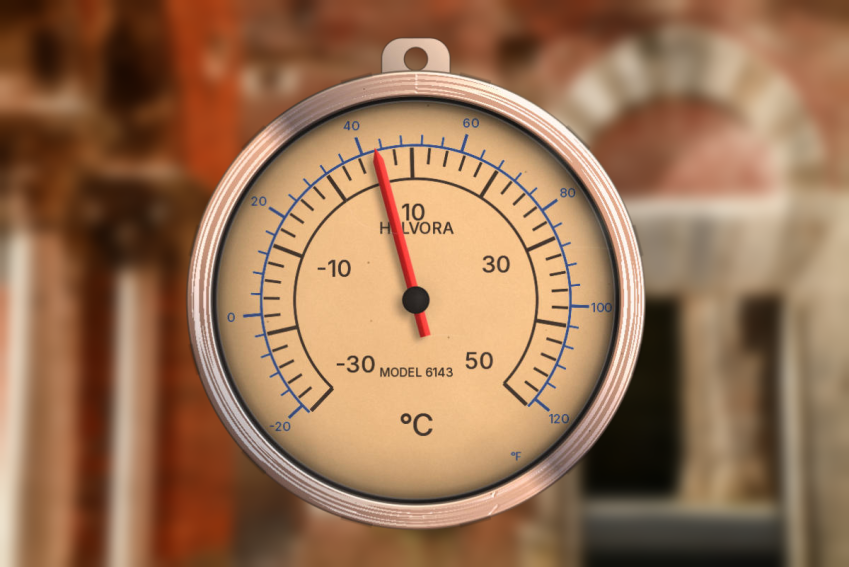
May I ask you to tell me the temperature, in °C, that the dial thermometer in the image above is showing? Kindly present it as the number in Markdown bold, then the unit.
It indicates **6** °C
